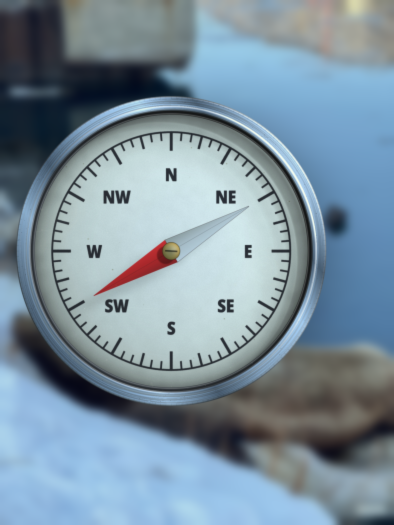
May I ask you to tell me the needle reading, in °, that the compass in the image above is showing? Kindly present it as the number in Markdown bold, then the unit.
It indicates **240** °
